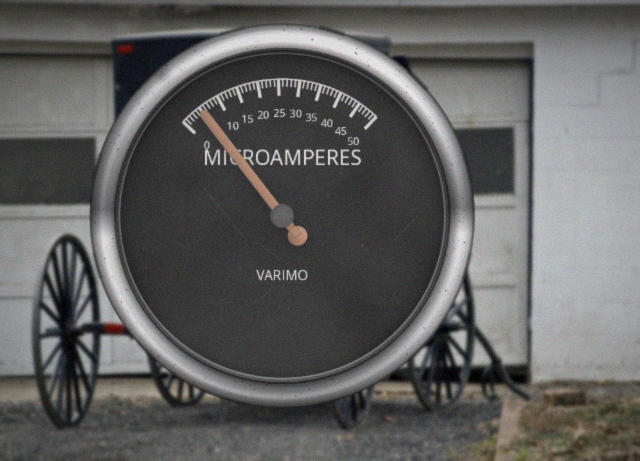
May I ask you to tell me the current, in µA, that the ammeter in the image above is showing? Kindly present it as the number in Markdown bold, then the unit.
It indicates **5** µA
